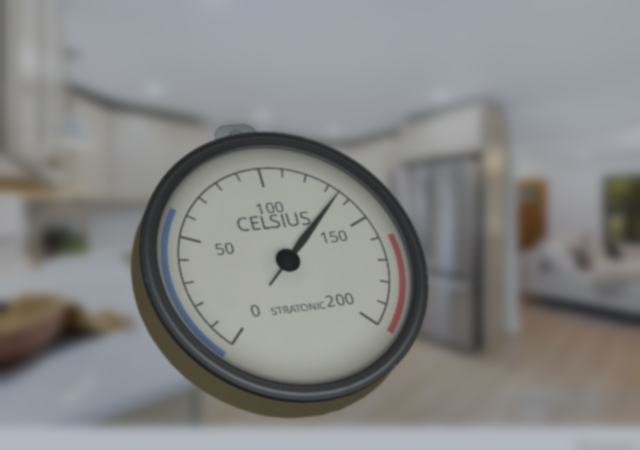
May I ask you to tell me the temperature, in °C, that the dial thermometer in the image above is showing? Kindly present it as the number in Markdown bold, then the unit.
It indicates **135** °C
